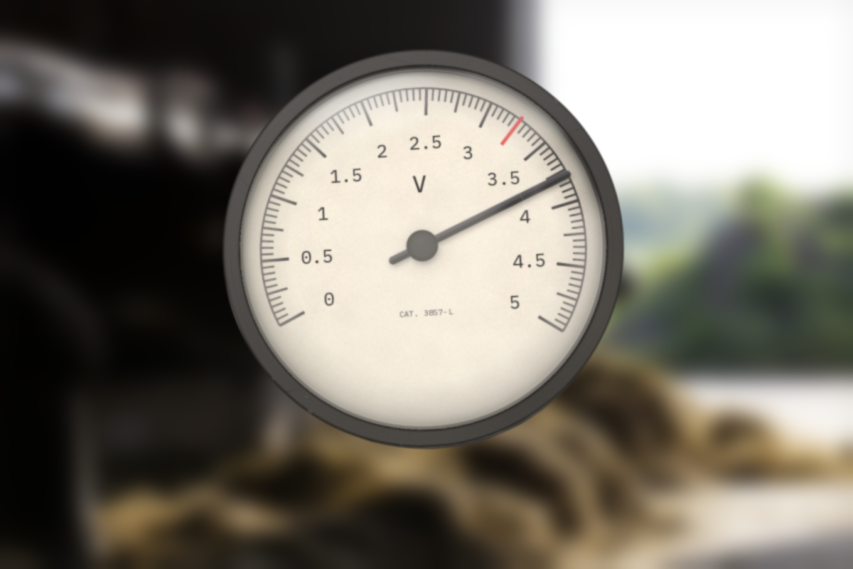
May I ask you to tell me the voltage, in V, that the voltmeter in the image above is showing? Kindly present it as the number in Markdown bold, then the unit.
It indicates **3.8** V
